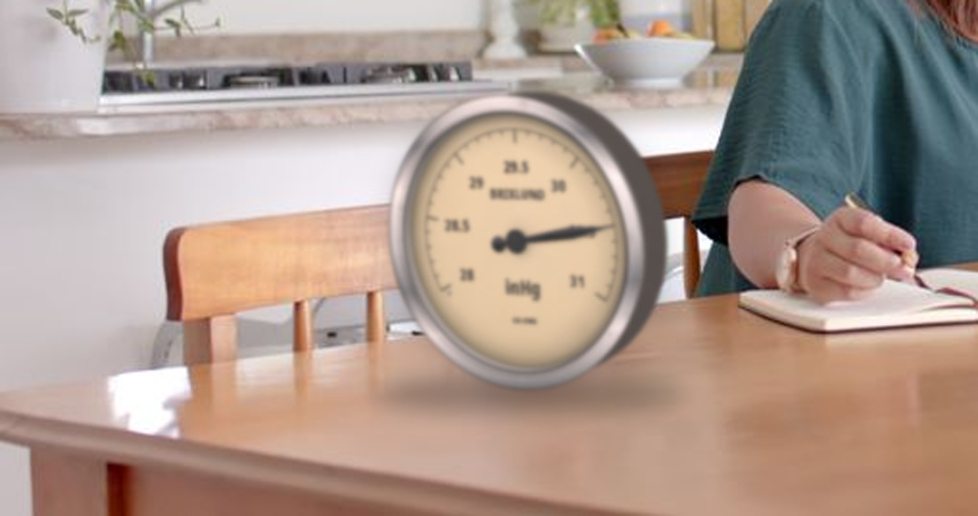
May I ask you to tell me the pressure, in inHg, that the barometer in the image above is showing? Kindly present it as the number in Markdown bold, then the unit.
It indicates **30.5** inHg
